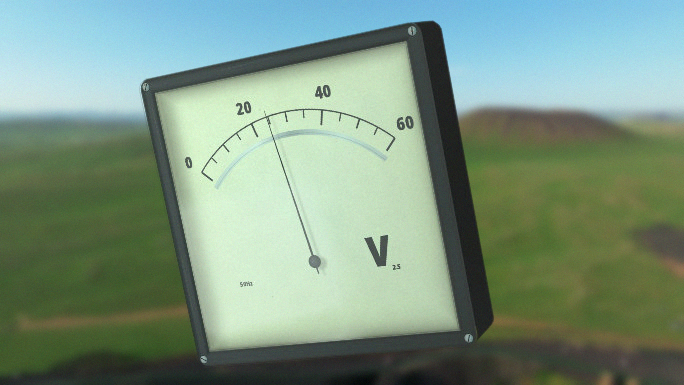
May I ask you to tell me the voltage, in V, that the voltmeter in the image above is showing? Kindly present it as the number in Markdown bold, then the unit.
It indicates **25** V
